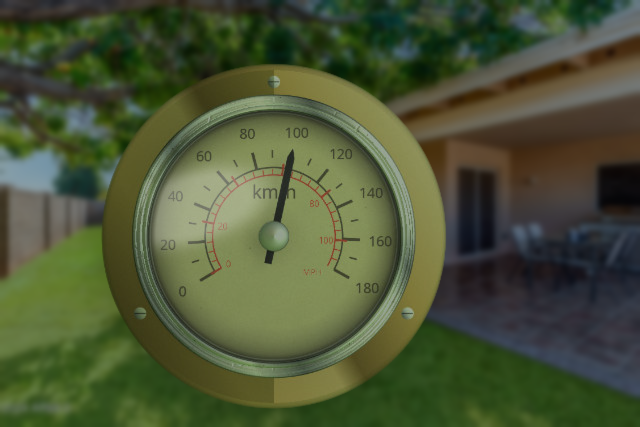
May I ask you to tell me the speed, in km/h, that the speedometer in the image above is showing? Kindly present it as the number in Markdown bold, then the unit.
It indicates **100** km/h
